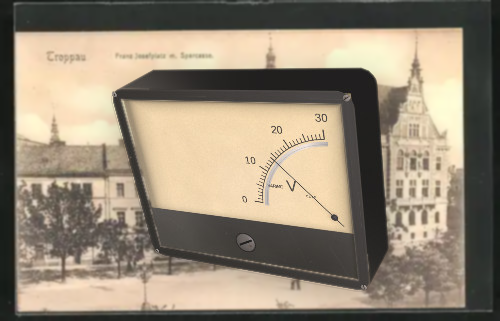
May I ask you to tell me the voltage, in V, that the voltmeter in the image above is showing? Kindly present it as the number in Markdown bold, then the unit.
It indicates **15** V
